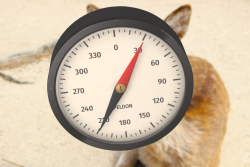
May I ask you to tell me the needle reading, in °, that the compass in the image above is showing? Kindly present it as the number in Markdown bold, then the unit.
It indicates **30** °
